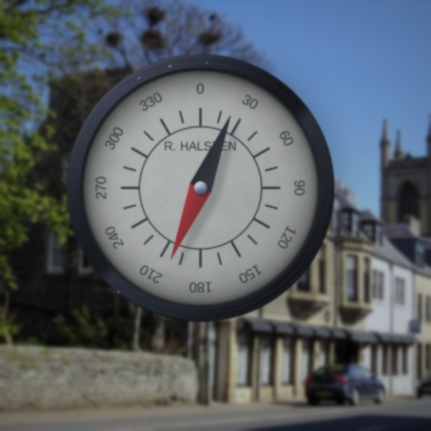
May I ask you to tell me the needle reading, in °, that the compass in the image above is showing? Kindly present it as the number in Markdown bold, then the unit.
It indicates **202.5** °
